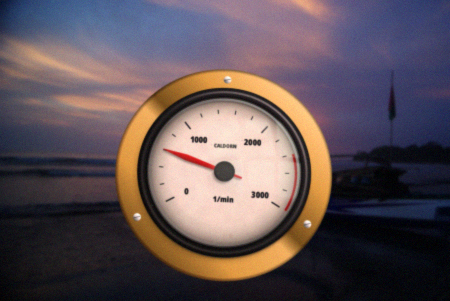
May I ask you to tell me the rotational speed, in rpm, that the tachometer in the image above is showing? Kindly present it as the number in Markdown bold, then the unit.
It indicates **600** rpm
